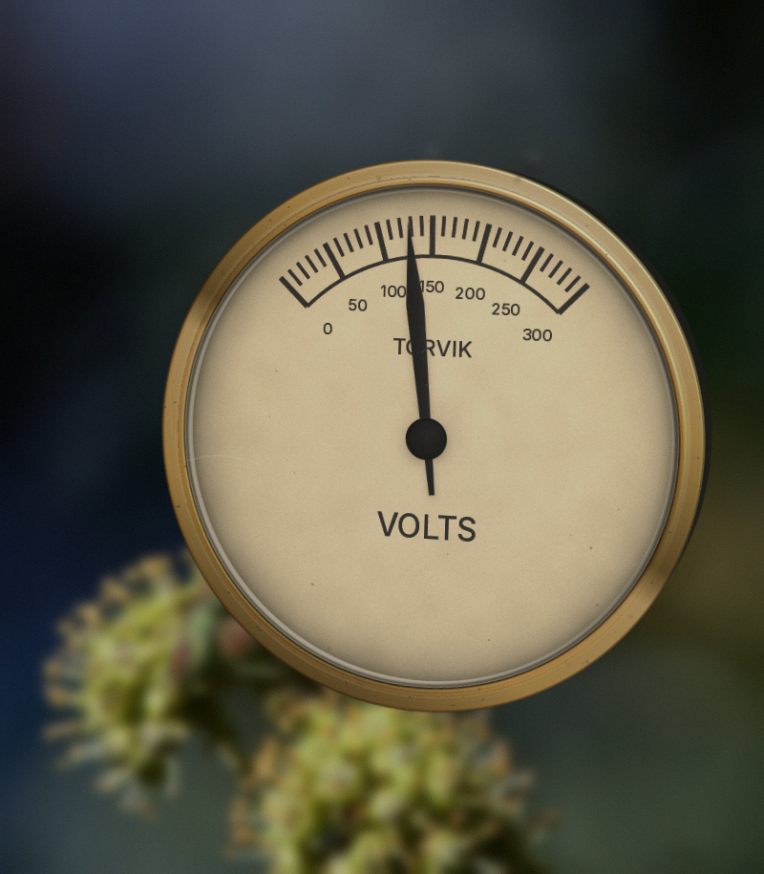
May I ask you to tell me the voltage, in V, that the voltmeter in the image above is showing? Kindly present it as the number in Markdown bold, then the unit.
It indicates **130** V
